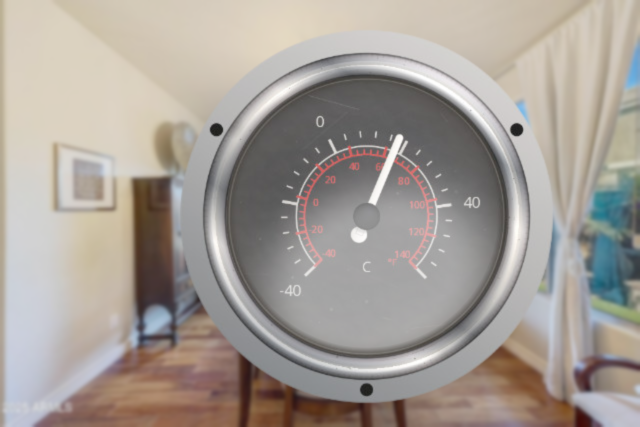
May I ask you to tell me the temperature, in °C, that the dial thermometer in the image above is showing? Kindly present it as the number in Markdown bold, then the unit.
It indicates **18** °C
